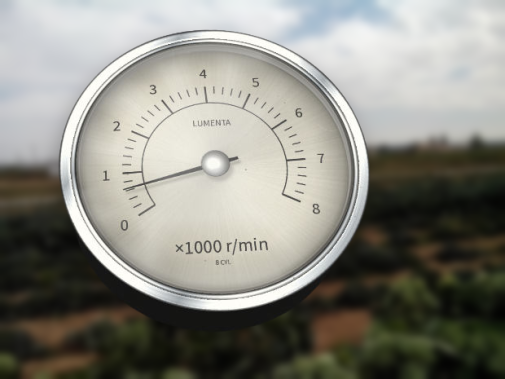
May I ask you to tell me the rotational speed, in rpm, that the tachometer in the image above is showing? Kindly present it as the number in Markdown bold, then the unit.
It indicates **600** rpm
